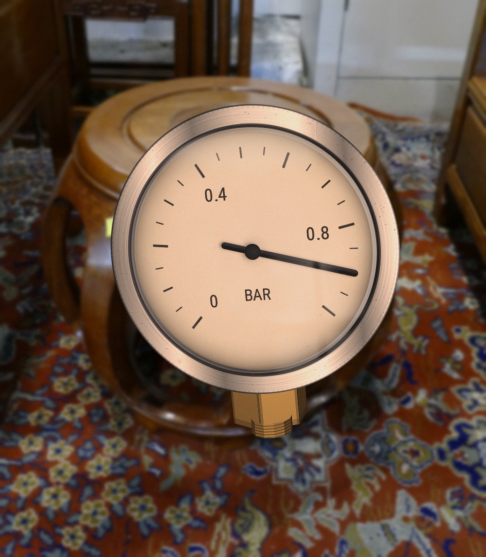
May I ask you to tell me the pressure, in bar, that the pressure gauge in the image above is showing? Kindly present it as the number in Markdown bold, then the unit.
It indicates **0.9** bar
